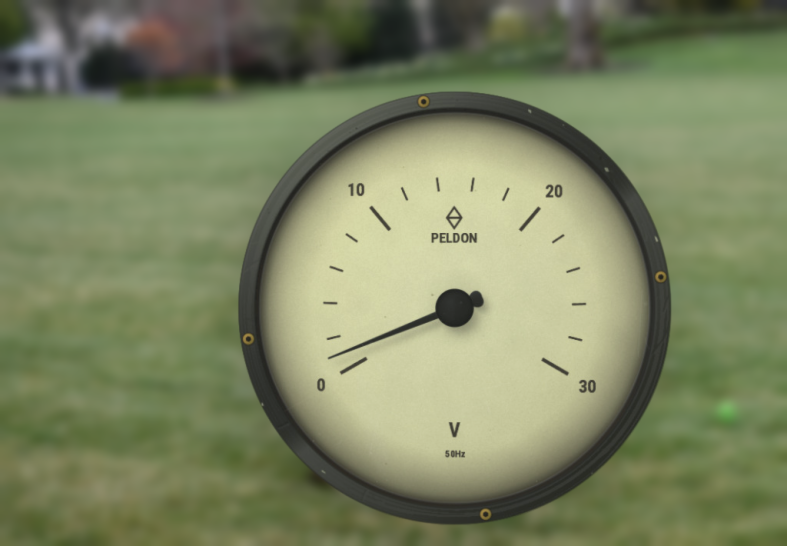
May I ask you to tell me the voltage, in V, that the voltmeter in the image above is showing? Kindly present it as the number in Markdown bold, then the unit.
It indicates **1** V
